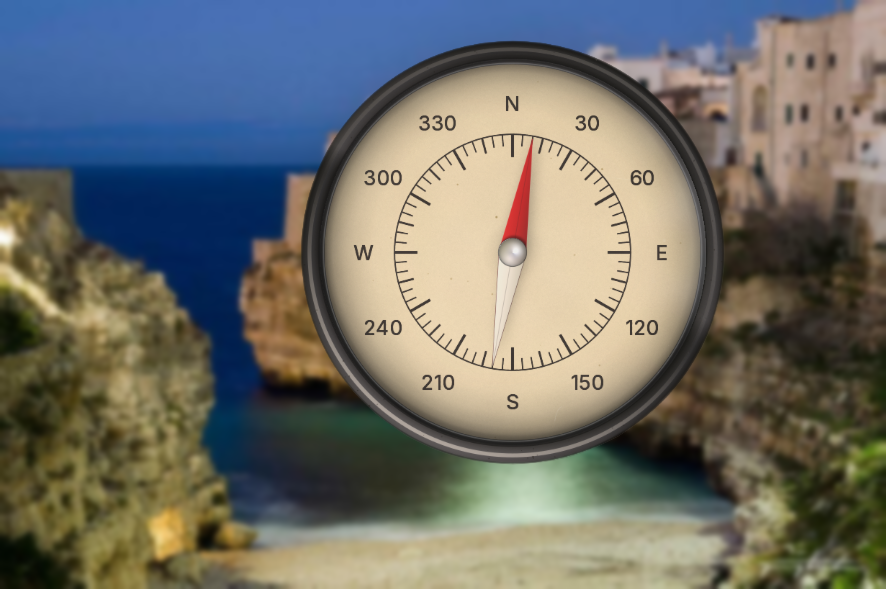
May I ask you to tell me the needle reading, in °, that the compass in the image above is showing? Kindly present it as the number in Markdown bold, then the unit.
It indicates **10** °
